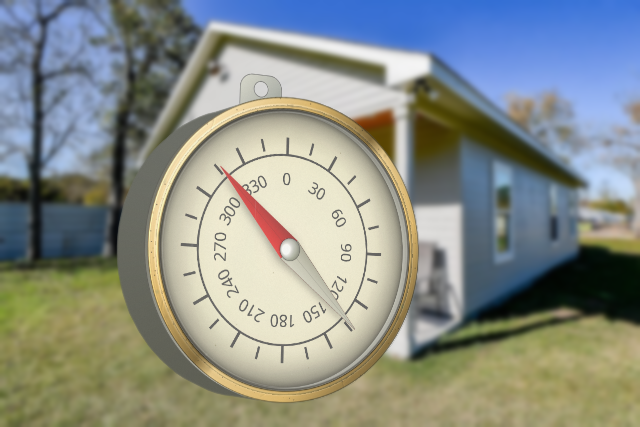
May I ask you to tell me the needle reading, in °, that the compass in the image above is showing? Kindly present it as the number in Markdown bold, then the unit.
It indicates **315** °
